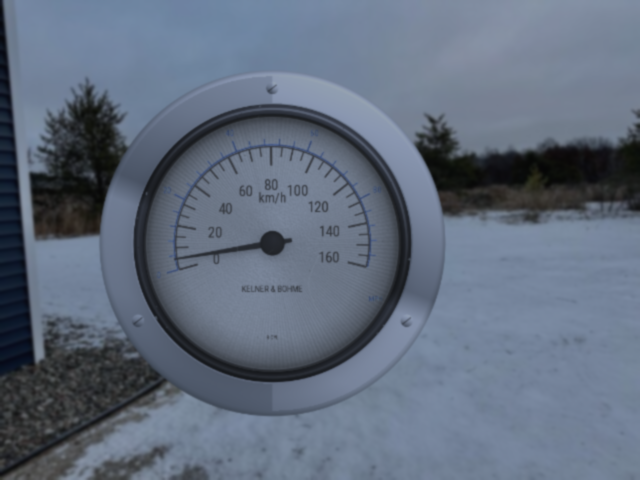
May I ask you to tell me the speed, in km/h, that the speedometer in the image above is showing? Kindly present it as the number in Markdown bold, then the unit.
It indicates **5** km/h
